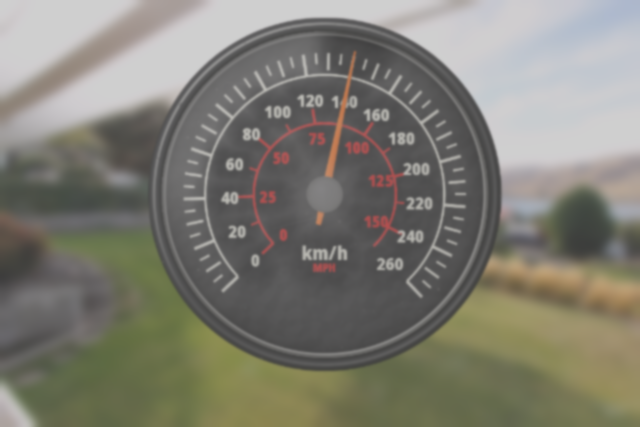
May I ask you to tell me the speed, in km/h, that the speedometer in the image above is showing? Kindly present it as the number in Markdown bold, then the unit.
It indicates **140** km/h
